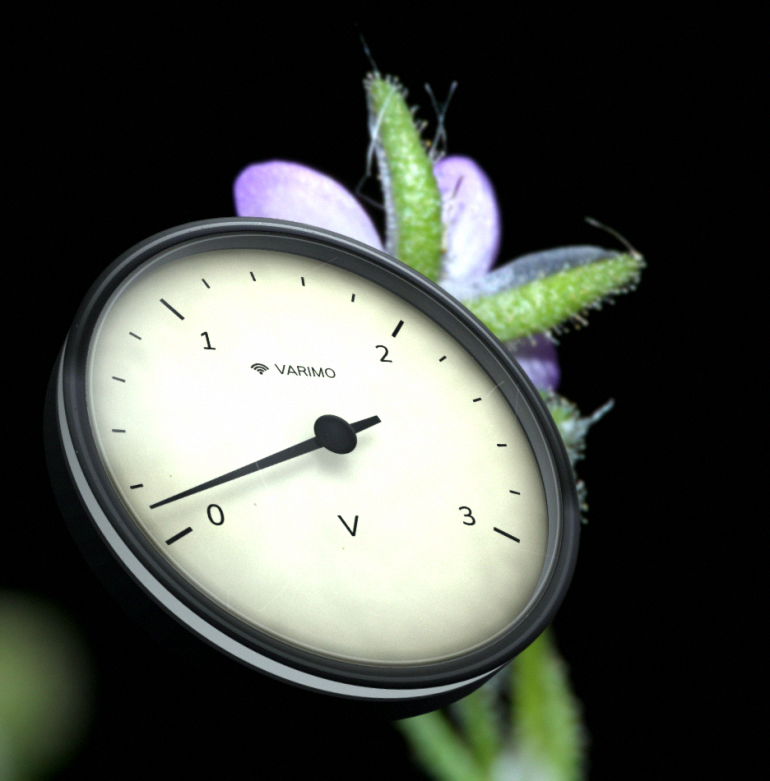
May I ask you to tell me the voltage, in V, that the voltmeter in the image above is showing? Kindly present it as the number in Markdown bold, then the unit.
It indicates **0.1** V
